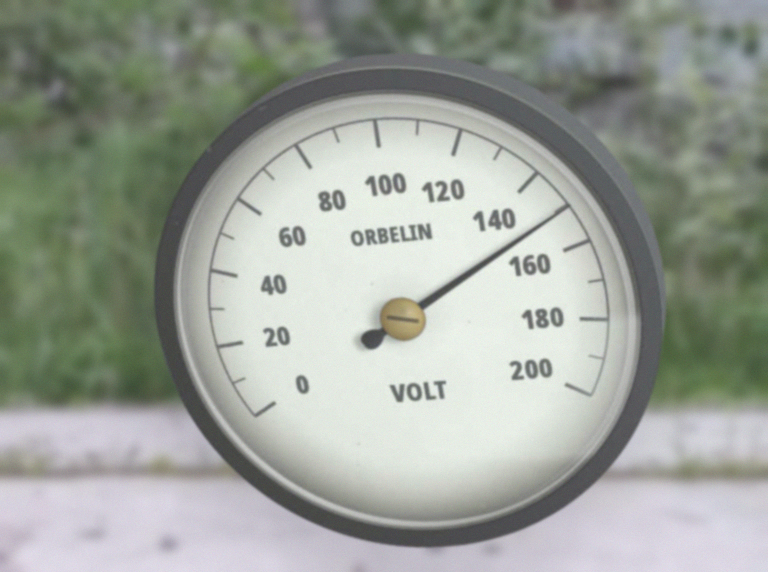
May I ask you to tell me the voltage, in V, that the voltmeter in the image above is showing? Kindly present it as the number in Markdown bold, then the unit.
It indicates **150** V
